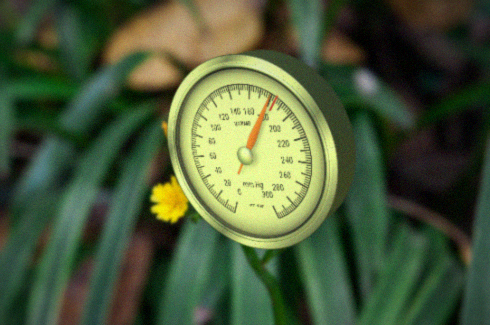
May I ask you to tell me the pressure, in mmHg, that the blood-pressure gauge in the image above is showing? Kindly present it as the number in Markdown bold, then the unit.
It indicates **180** mmHg
